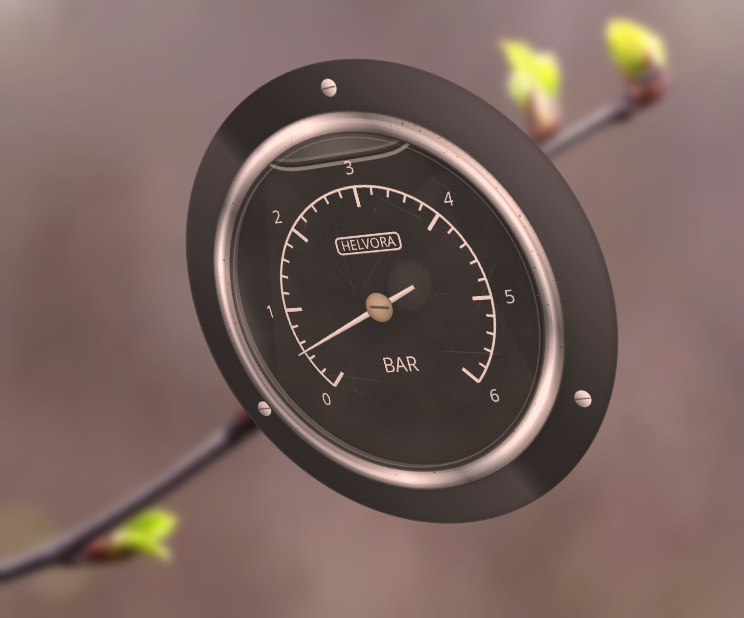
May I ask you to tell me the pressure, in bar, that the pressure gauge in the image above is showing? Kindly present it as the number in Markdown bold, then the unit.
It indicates **0.5** bar
